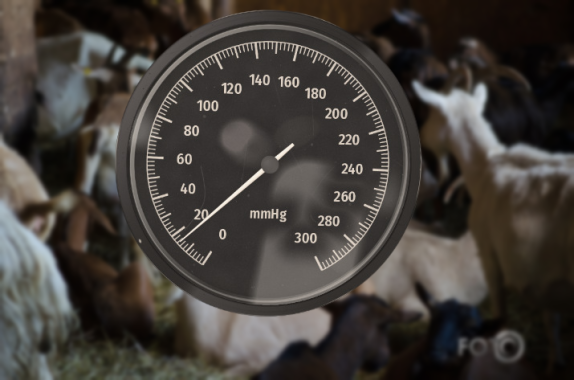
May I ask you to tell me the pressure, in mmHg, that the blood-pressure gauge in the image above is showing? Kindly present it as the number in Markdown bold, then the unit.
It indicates **16** mmHg
